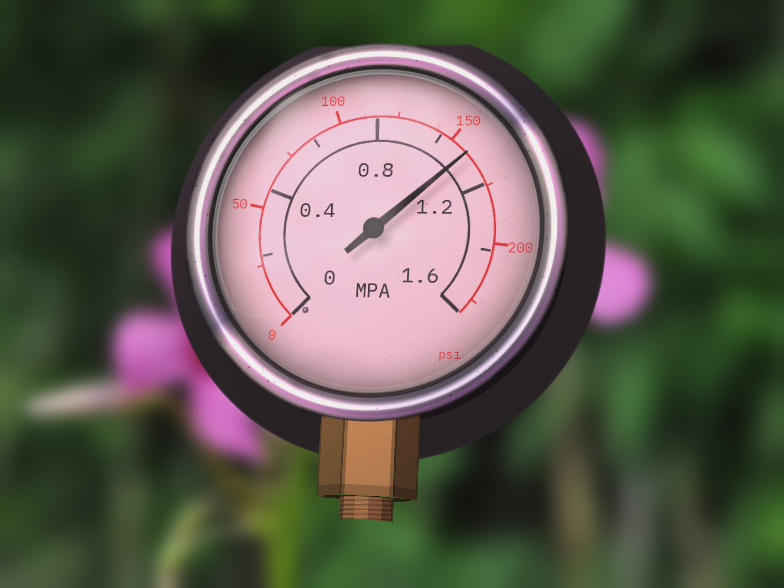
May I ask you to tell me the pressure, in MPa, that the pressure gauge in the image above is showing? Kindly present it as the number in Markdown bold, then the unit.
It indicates **1.1** MPa
